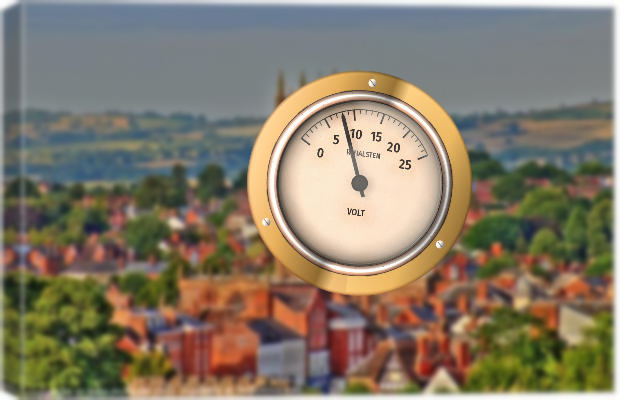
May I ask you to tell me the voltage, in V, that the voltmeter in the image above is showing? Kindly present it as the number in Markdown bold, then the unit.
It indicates **8** V
